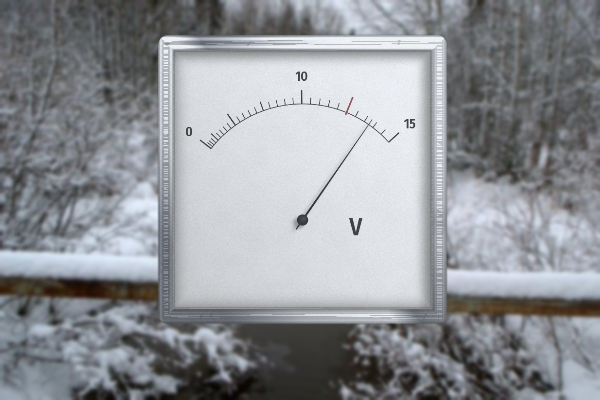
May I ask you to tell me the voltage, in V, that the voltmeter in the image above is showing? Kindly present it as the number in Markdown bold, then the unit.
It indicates **13.75** V
